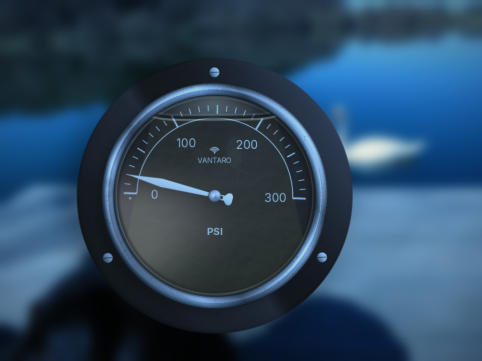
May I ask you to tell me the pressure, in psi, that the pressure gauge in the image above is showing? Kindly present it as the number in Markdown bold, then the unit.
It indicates **20** psi
